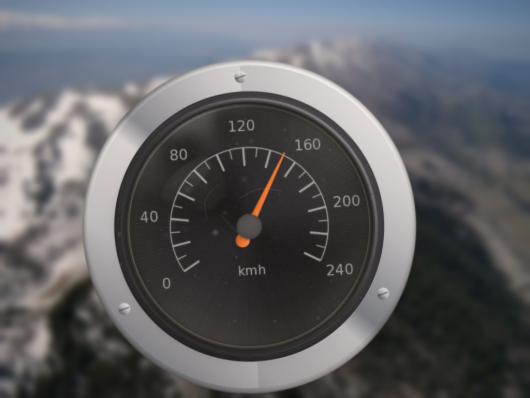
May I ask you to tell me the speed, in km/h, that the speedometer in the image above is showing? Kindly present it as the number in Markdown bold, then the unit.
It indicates **150** km/h
